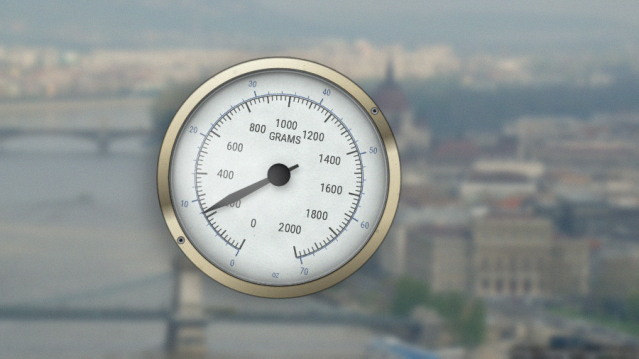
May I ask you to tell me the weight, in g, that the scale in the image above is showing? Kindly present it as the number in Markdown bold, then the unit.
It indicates **220** g
